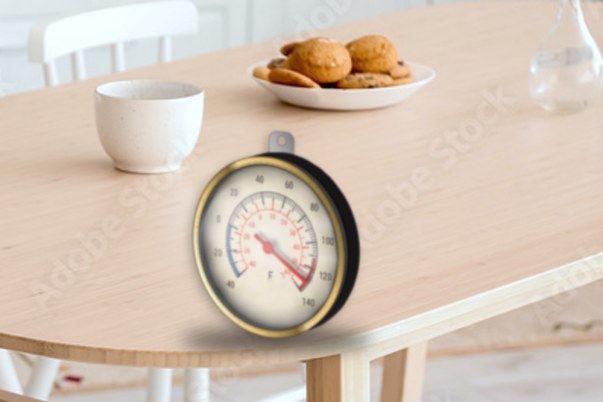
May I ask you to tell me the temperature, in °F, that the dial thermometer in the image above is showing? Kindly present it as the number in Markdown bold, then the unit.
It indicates **130** °F
